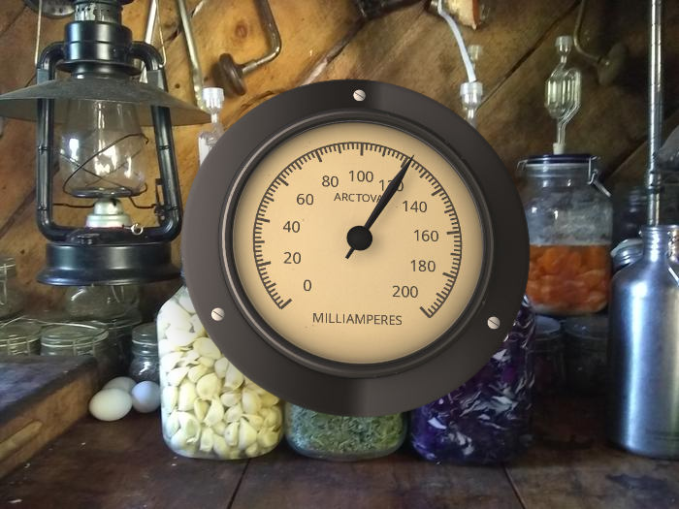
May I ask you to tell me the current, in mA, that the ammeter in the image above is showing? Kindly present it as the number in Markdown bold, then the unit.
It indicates **122** mA
